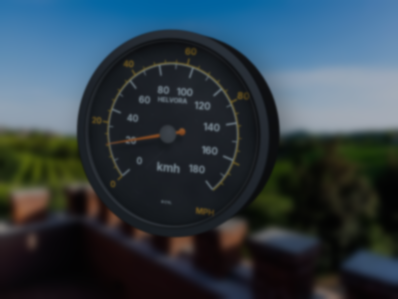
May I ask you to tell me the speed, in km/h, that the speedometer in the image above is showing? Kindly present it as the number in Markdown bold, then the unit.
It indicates **20** km/h
